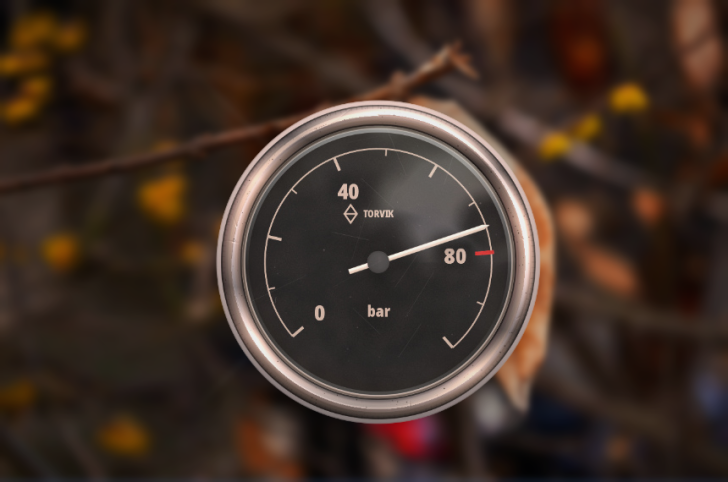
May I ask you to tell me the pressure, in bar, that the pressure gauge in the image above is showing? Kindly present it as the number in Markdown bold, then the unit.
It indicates **75** bar
